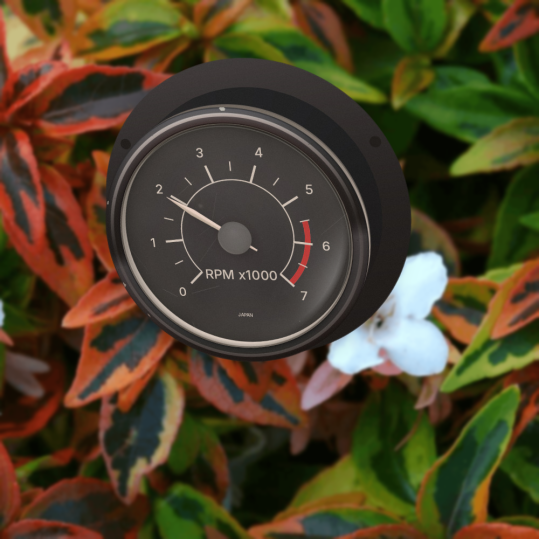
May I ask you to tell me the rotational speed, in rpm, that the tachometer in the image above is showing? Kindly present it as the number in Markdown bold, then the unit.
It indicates **2000** rpm
